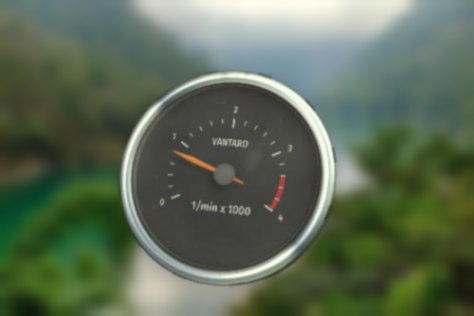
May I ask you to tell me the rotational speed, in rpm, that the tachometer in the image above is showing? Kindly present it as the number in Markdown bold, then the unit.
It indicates **800** rpm
